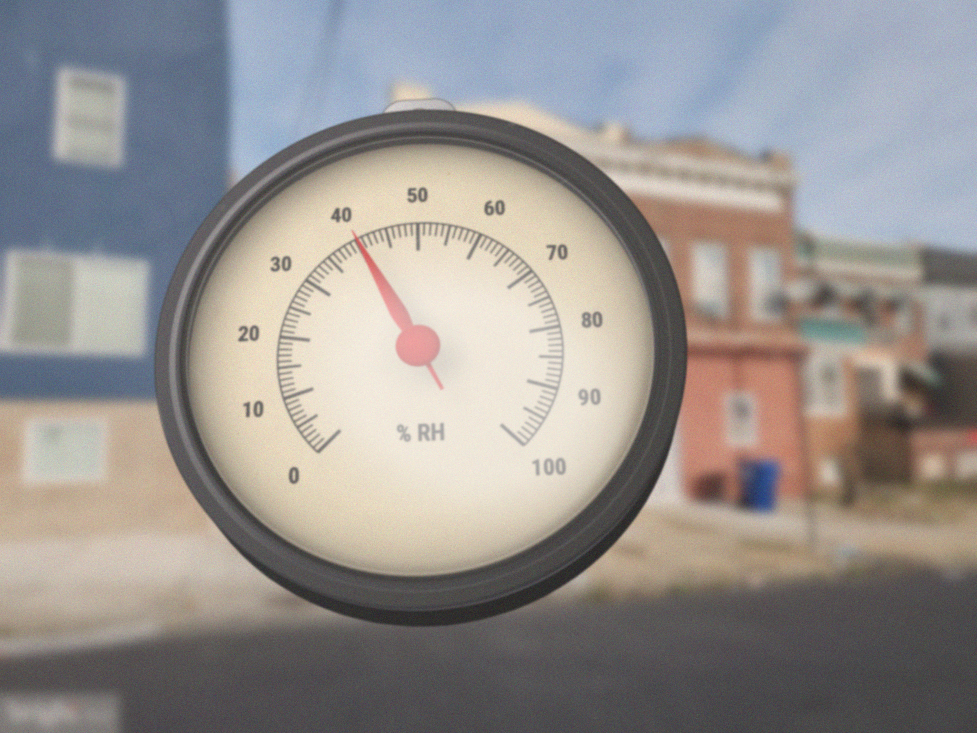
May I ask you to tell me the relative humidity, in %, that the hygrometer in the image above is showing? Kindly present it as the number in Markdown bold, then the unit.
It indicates **40** %
